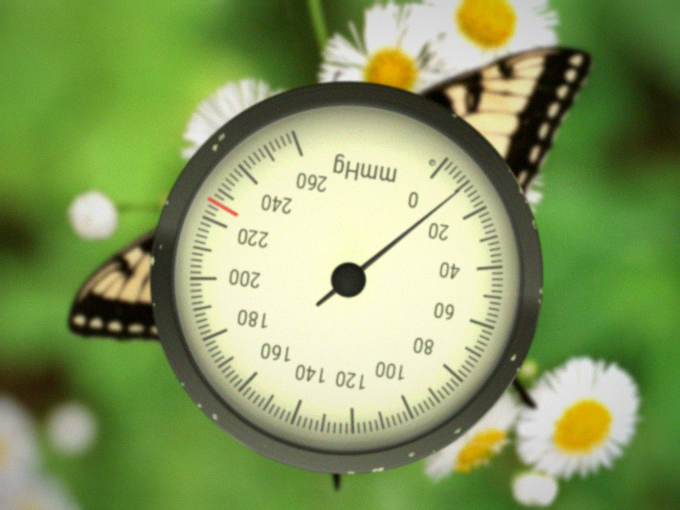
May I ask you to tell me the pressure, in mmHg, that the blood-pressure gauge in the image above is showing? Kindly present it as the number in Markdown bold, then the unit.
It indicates **10** mmHg
